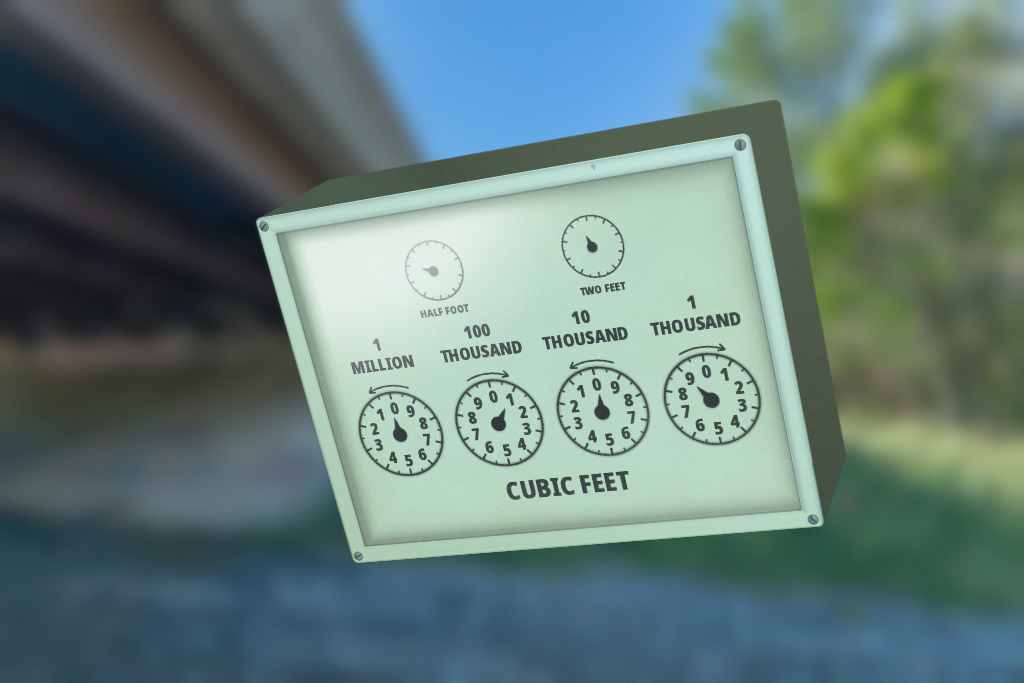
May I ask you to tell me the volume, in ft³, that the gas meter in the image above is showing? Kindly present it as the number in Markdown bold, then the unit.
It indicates **9900** ft³
